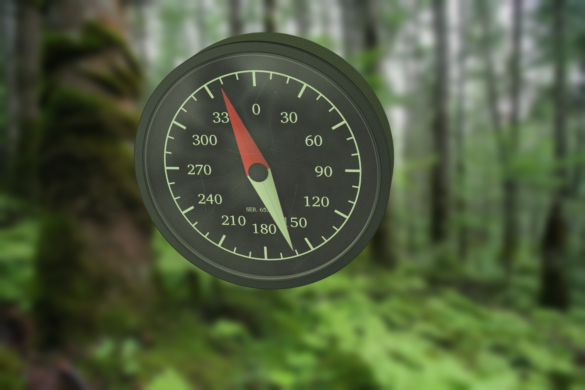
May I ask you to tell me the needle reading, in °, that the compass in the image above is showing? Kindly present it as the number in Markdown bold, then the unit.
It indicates **340** °
